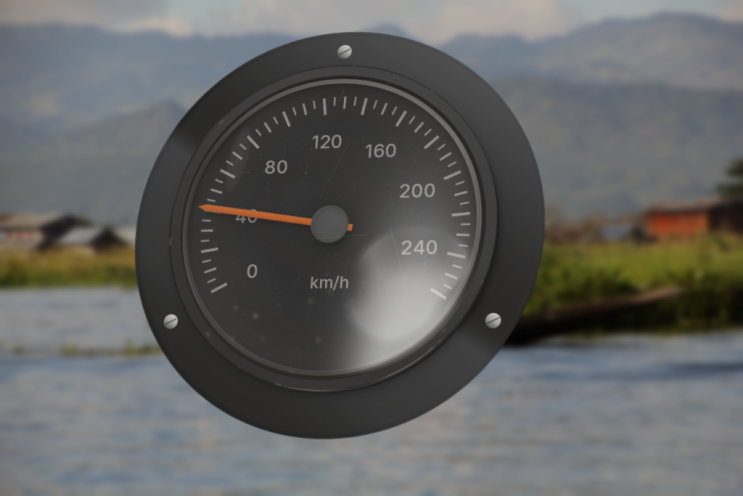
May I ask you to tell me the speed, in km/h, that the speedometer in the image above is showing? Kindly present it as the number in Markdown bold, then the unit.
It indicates **40** km/h
